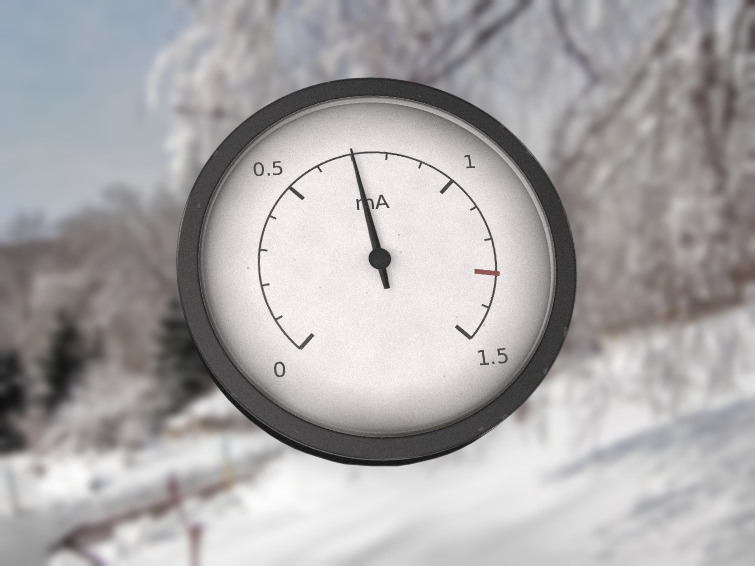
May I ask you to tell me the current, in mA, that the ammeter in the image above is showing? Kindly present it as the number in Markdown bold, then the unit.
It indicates **0.7** mA
